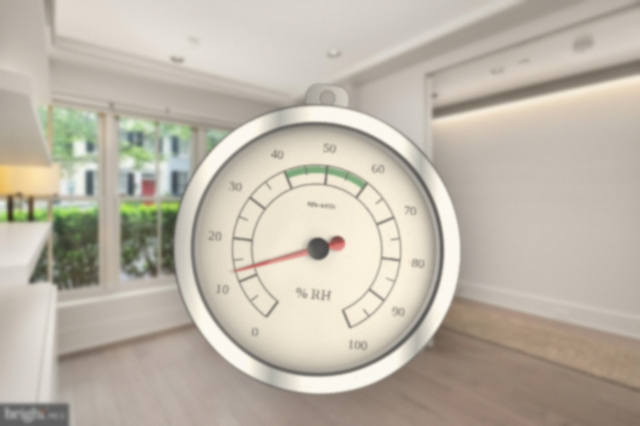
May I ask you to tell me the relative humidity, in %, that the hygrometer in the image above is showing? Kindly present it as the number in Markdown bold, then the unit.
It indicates **12.5** %
